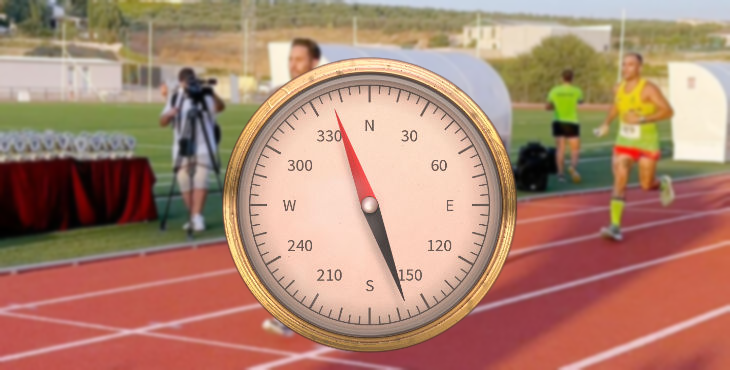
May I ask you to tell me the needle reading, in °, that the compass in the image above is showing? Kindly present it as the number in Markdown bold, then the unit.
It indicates **340** °
